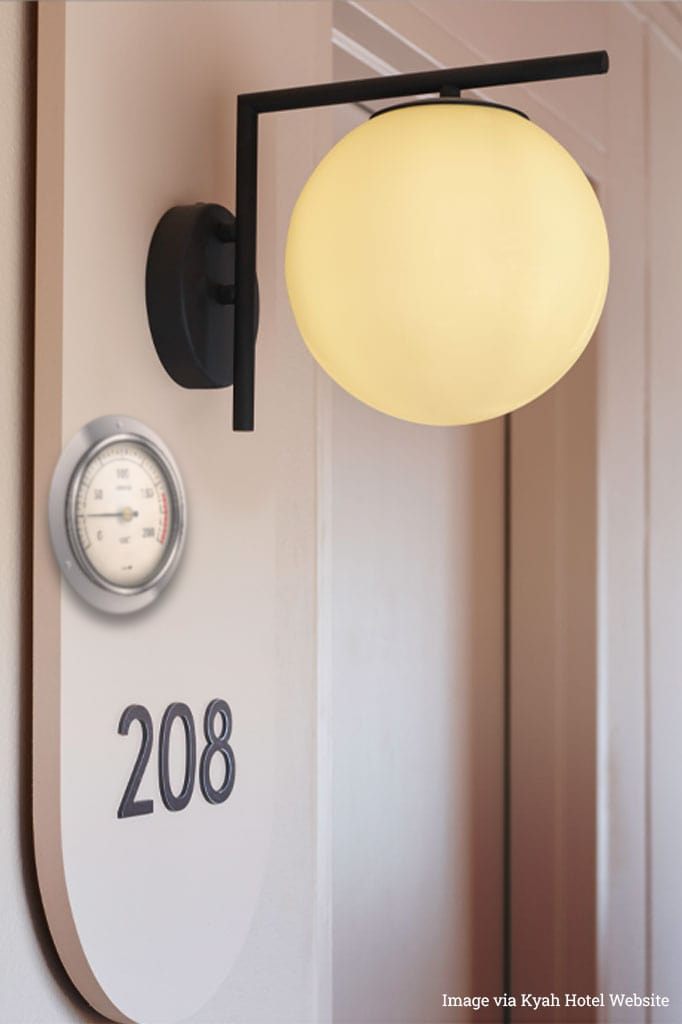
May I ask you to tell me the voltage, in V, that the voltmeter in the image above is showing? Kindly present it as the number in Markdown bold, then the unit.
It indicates **25** V
